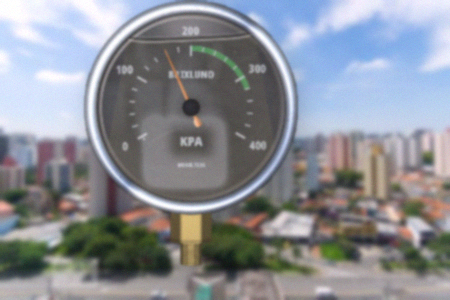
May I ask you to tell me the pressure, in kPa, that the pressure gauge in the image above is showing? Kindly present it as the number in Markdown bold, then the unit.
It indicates **160** kPa
